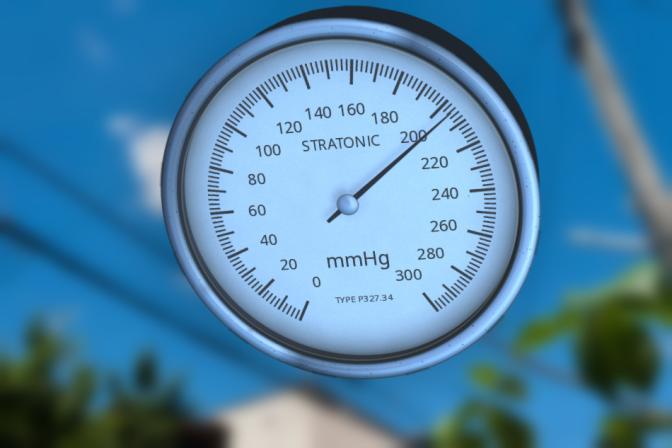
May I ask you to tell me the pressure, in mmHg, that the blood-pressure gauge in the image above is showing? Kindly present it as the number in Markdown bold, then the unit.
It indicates **204** mmHg
